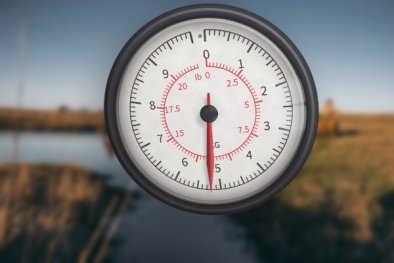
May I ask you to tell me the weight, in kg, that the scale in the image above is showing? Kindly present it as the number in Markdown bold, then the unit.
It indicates **5.2** kg
